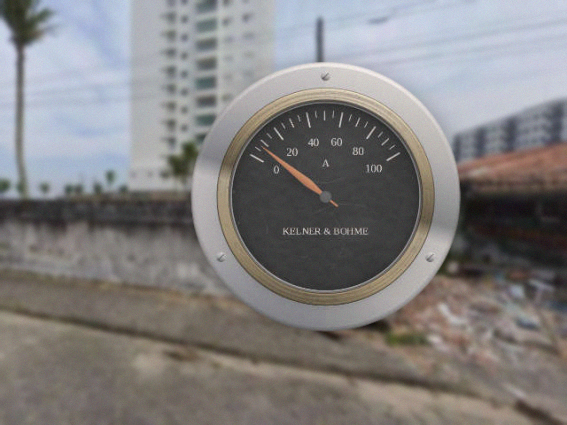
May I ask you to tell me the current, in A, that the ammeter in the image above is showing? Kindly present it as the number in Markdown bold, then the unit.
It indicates **7.5** A
